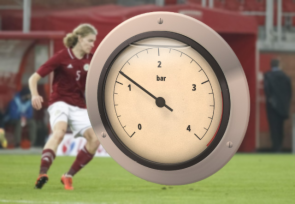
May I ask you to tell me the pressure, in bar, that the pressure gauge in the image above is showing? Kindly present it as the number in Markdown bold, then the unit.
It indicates **1.2** bar
